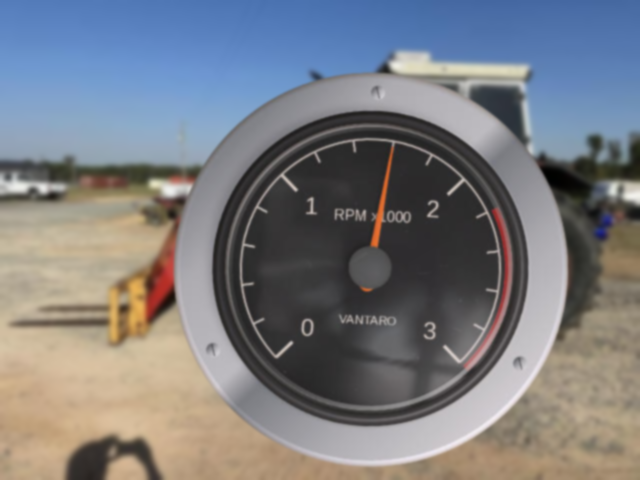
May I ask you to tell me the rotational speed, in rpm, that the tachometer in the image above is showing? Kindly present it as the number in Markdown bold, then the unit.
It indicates **1600** rpm
